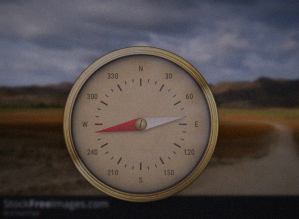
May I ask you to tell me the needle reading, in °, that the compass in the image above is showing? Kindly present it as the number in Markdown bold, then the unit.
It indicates **260** °
